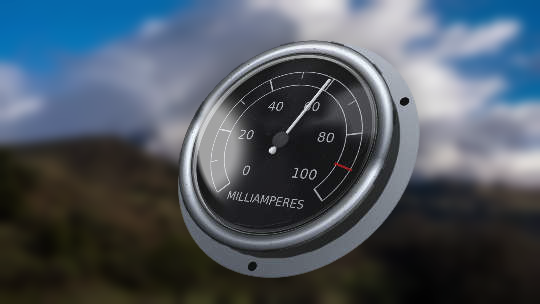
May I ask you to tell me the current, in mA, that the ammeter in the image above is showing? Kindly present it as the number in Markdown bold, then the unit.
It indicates **60** mA
